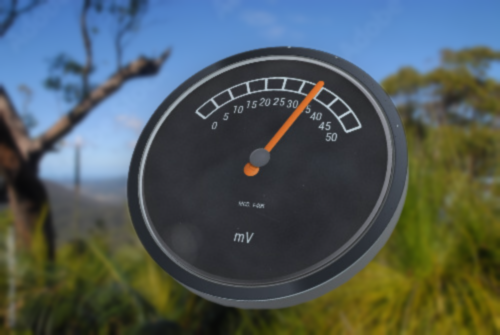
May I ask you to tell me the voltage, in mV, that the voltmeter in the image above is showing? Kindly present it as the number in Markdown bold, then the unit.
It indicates **35** mV
